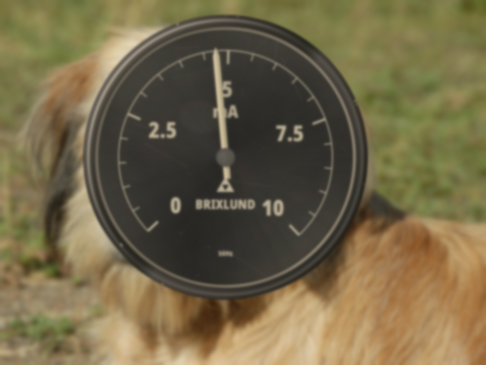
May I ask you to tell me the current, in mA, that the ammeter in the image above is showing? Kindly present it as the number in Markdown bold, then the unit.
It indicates **4.75** mA
